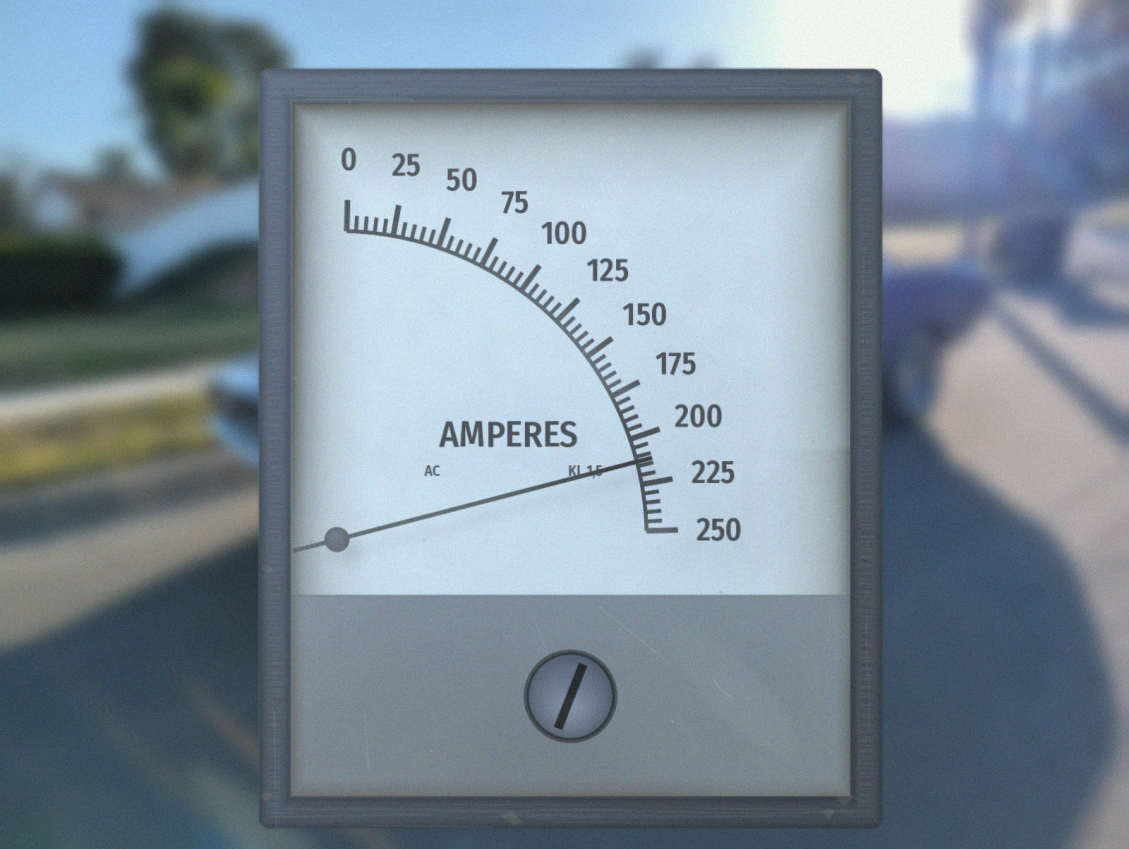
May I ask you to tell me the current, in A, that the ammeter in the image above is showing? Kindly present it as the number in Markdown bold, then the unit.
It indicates **212.5** A
